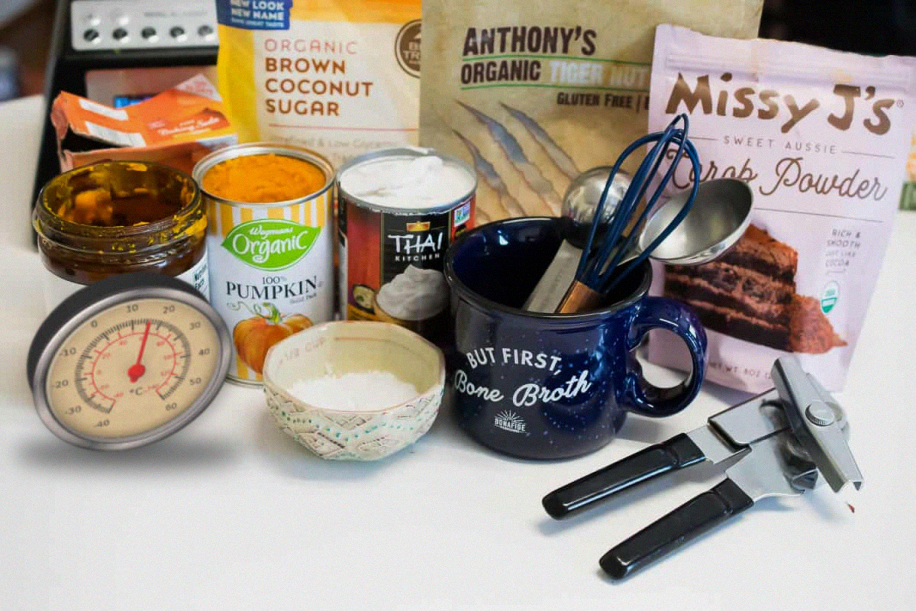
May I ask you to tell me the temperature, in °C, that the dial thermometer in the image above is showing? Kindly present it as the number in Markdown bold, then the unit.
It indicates **15** °C
